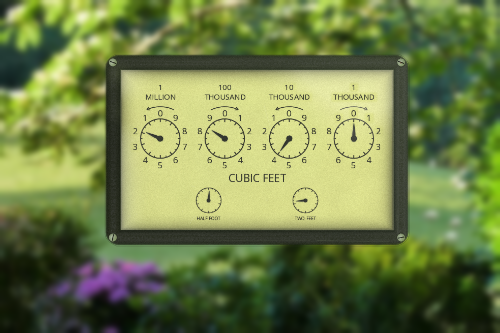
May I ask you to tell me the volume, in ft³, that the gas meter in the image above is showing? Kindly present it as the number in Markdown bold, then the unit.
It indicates **184000** ft³
